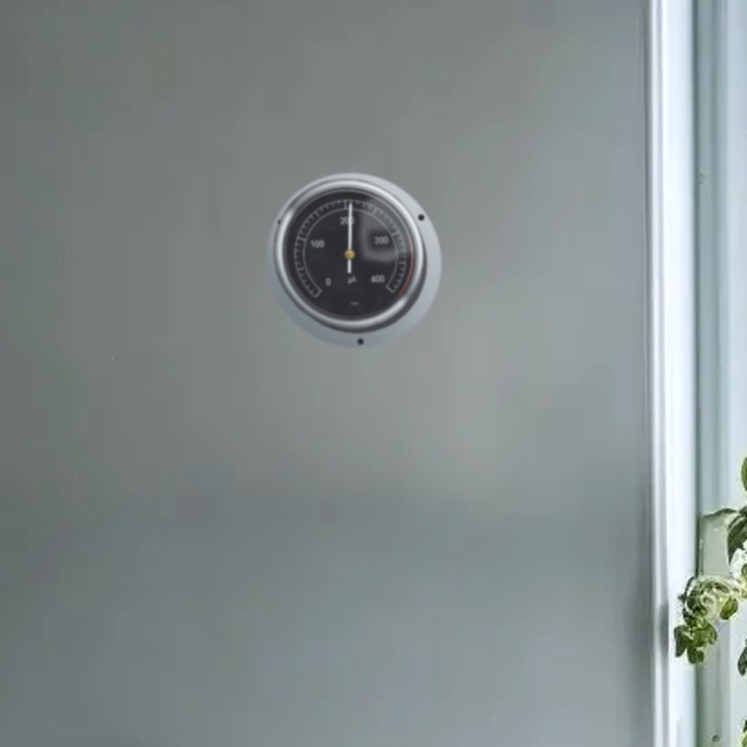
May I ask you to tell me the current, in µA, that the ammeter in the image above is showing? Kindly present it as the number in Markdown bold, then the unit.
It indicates **210** µA
